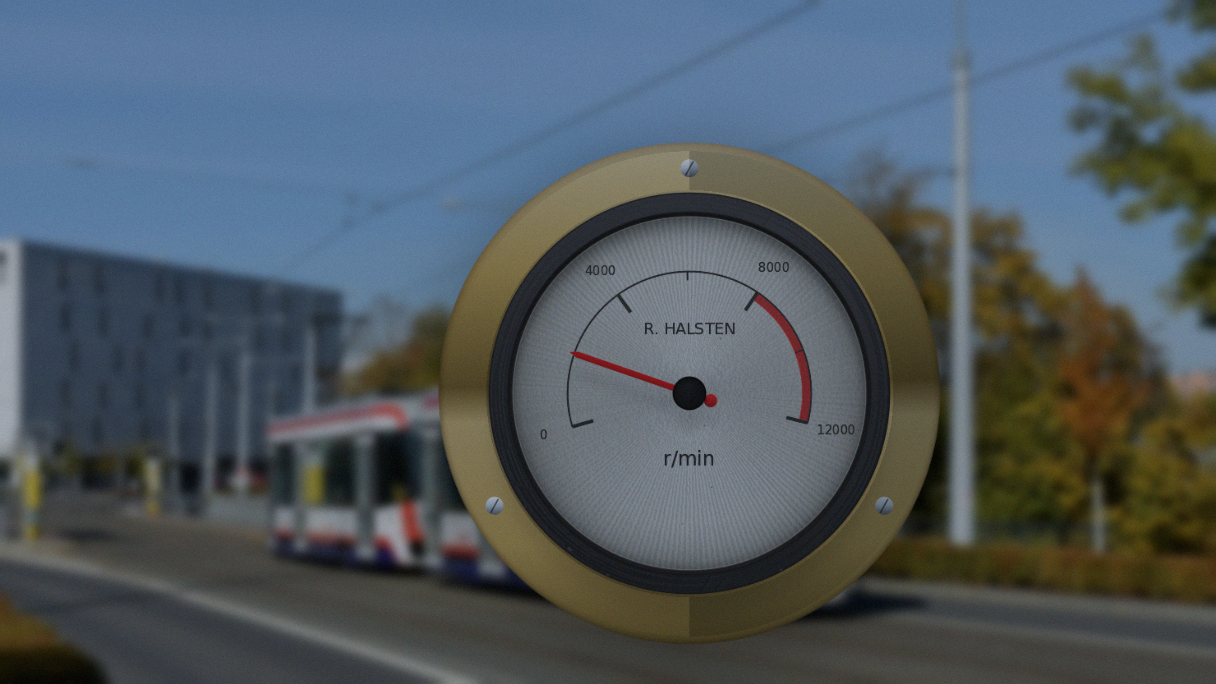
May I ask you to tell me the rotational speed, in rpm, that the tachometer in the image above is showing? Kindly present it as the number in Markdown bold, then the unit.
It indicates **2000** rpm
